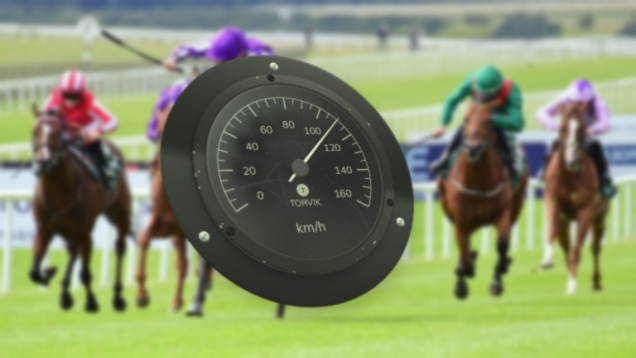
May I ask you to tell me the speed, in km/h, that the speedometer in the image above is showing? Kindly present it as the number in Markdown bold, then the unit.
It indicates **110** km/h
